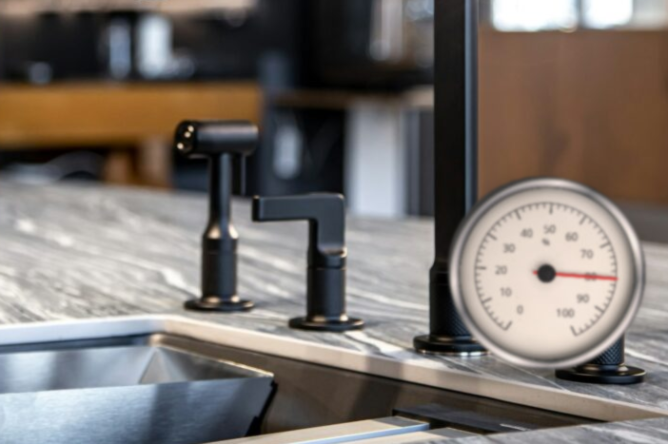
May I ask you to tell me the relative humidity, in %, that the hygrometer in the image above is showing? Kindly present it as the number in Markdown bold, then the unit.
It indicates **80** %
